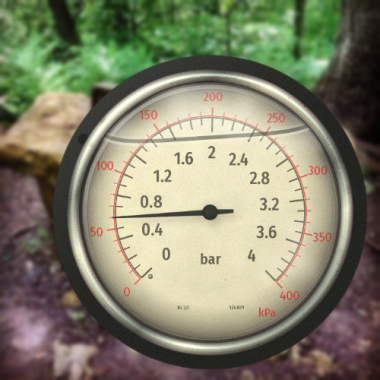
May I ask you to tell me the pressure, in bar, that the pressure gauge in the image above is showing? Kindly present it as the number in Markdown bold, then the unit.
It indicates **0.6** bar
